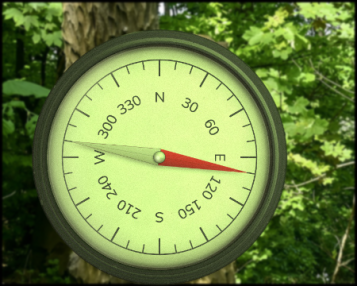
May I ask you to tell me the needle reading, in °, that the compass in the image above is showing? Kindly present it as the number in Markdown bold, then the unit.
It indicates **100** °
